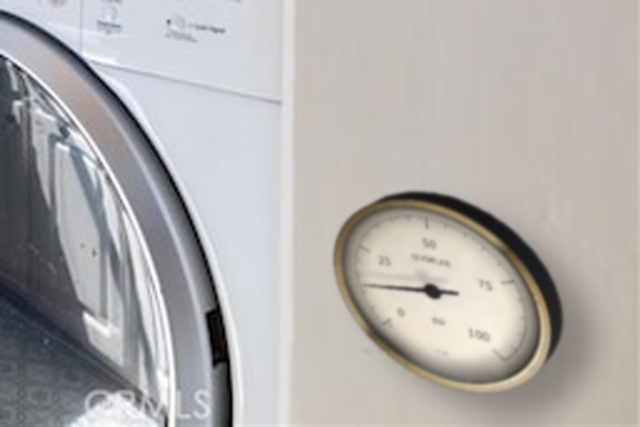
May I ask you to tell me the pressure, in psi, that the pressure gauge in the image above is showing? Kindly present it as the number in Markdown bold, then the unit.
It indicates **12.5** psi
